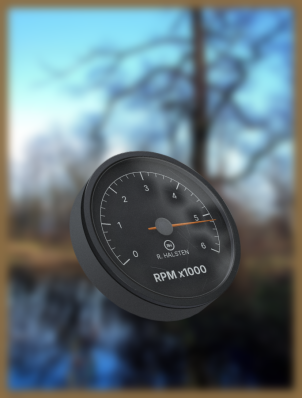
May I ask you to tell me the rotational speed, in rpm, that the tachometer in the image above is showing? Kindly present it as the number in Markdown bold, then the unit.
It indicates **5200** rpm
